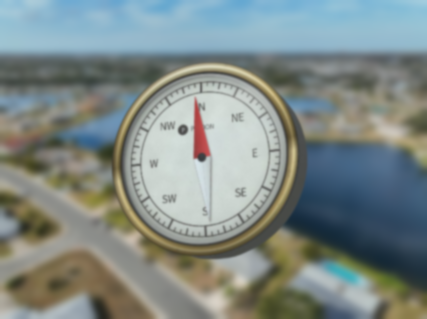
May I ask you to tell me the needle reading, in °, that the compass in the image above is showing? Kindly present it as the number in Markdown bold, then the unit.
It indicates **355** °
